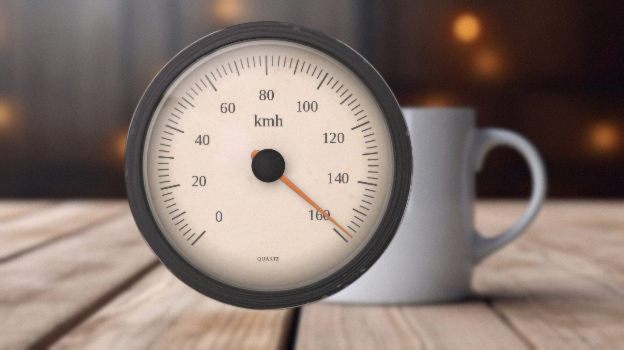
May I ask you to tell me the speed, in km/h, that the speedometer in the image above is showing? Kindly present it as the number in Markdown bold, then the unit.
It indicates **158** km/h
